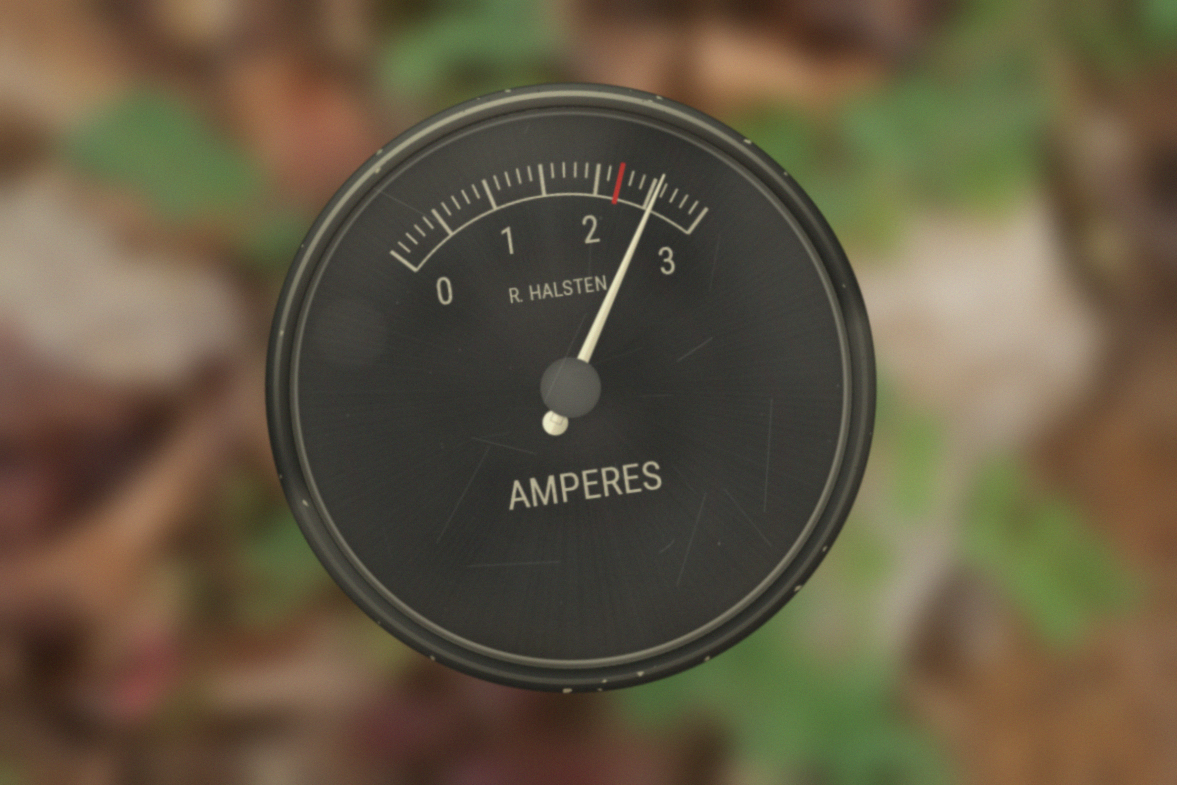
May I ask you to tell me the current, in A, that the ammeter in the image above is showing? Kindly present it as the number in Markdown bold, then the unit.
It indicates **2.55** A
